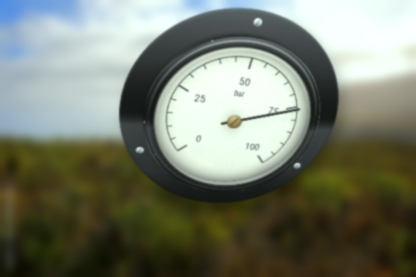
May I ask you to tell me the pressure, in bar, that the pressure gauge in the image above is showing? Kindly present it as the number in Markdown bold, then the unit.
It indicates **75** bar
